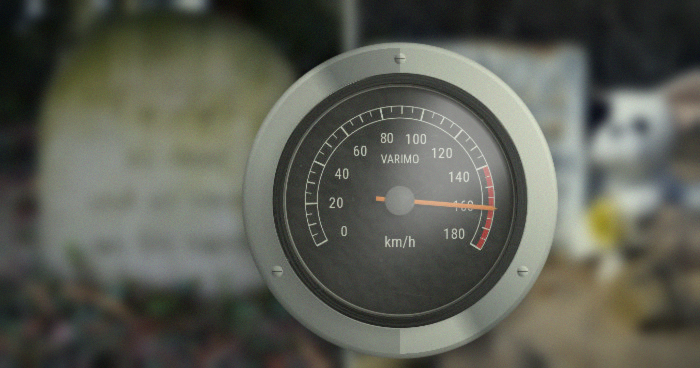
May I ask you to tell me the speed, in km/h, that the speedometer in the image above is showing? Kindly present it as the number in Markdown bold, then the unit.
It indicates **160** km/h
